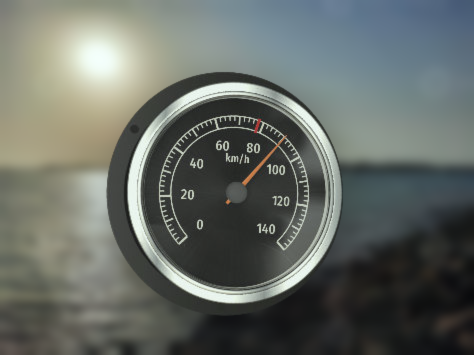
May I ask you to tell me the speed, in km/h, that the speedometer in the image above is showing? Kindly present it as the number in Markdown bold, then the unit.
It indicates **90** km/h
